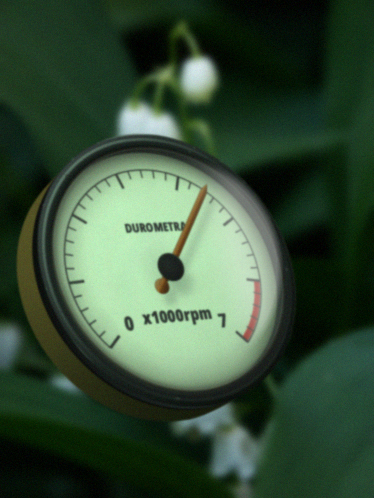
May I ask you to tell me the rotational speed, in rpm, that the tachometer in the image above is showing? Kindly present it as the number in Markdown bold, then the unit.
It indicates **4400** rpm
